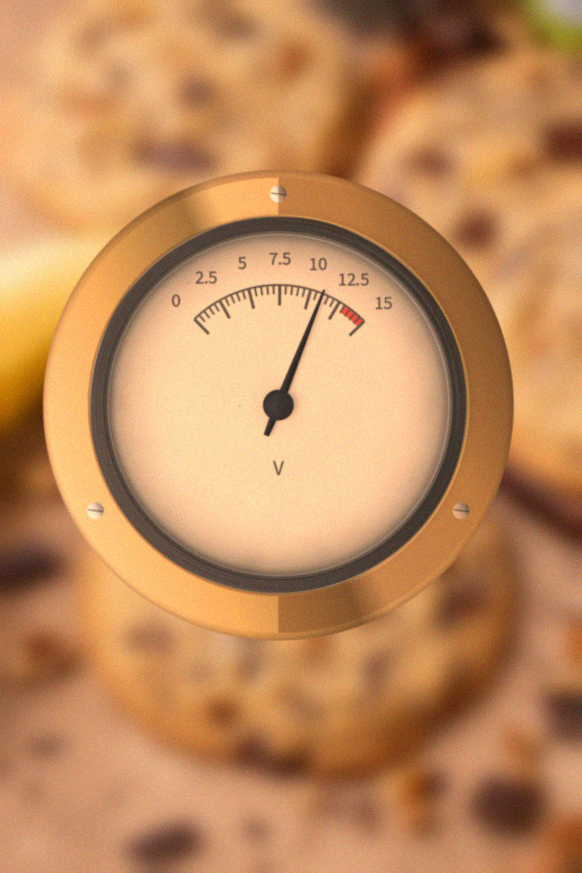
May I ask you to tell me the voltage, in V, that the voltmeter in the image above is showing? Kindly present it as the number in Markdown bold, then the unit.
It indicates **11** V
